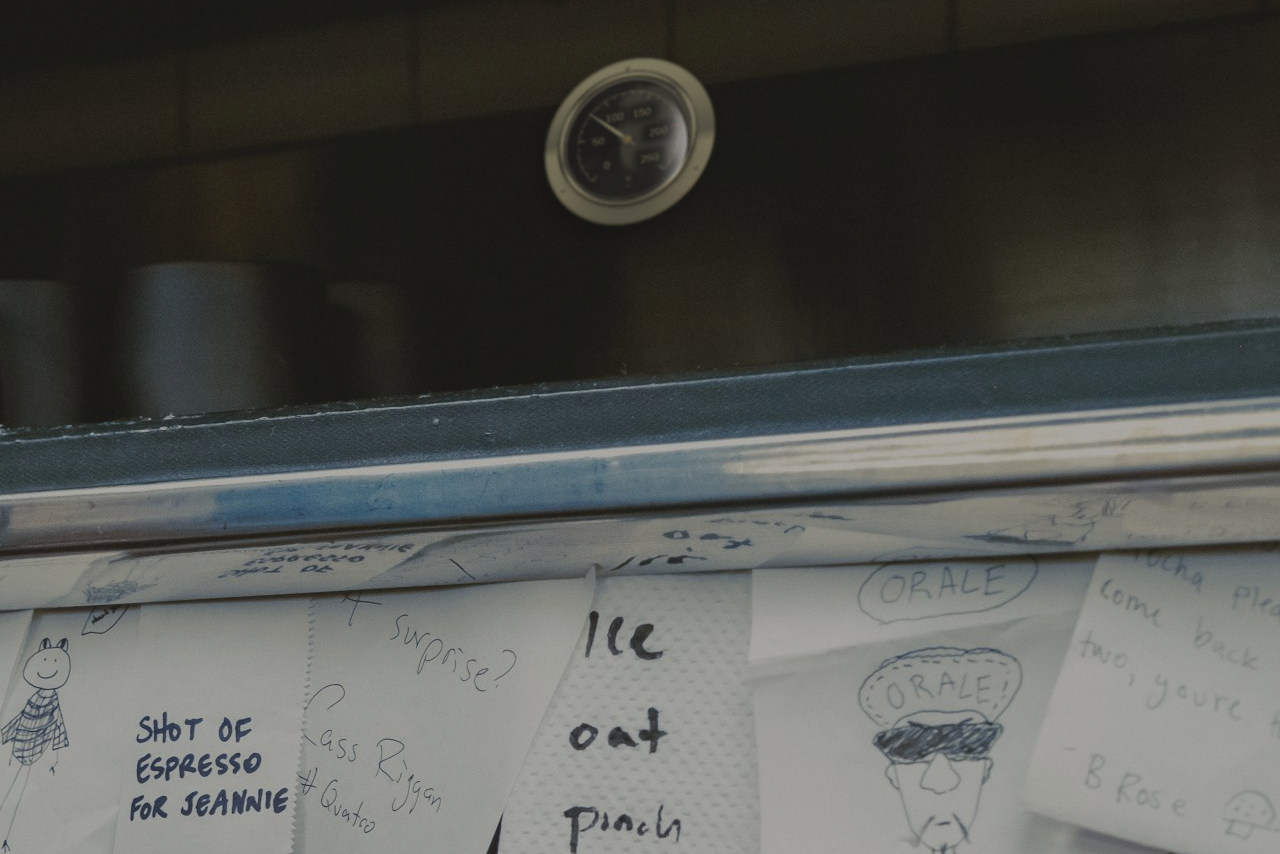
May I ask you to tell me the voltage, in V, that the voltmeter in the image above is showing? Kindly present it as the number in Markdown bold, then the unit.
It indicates **80** V
